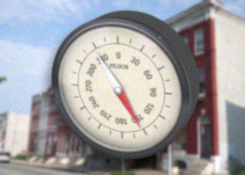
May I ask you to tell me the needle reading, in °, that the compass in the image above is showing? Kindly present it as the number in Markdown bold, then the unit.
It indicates **150** °
